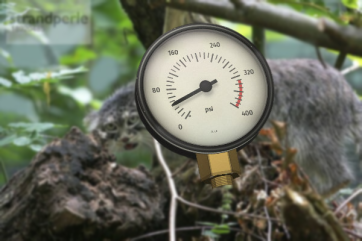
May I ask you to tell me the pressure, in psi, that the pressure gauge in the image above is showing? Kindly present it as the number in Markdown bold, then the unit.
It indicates **40** psi
